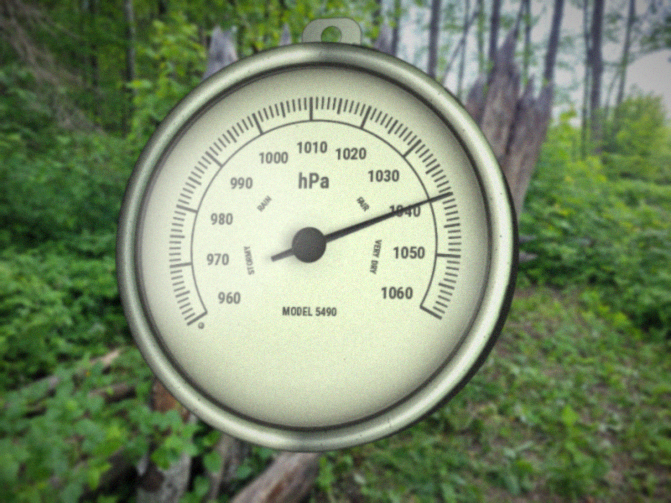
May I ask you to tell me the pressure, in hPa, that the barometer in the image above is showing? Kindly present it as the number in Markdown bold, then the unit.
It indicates **1040** hPa
